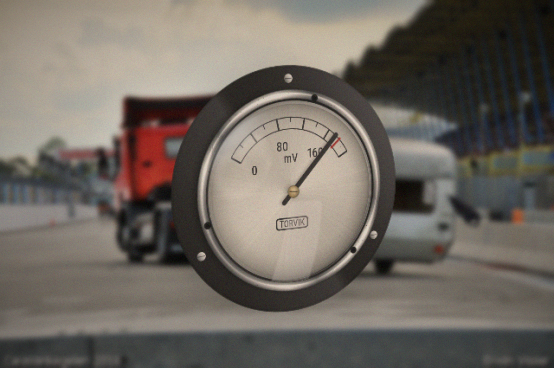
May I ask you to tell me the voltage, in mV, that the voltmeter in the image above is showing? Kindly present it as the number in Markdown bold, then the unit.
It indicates **170** mV
